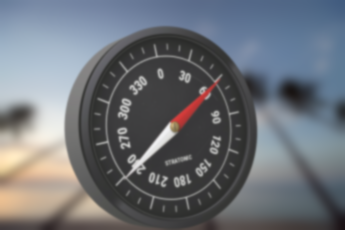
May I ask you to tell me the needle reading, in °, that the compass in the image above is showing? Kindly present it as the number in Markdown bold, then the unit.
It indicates **60** °
